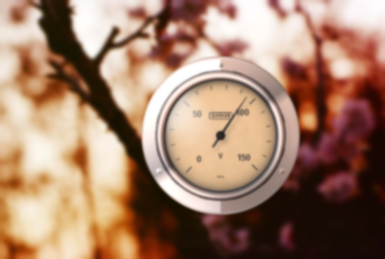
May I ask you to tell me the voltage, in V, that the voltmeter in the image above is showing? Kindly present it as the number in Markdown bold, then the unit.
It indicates **95** V
